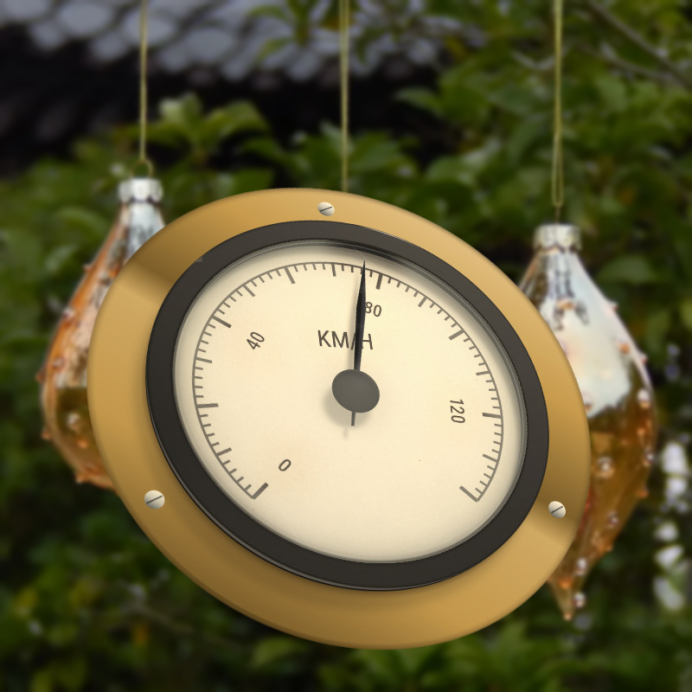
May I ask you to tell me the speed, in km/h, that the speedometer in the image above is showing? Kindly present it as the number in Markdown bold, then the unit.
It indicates **76** km/h
